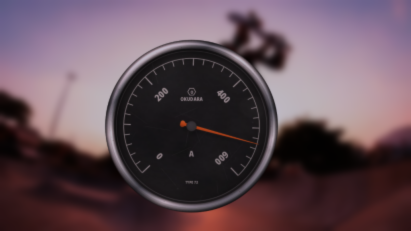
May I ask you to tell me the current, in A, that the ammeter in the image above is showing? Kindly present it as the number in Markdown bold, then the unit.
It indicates **530** A
